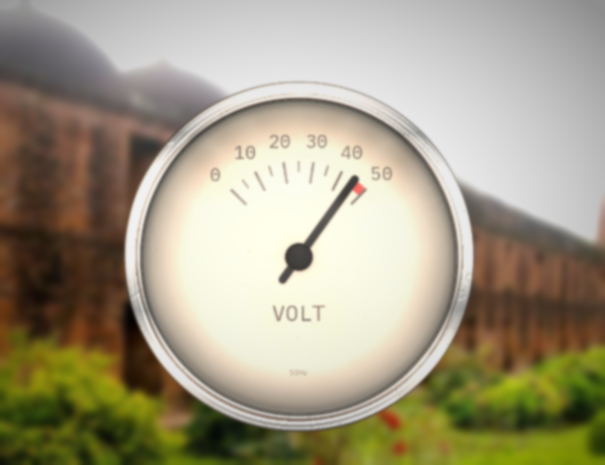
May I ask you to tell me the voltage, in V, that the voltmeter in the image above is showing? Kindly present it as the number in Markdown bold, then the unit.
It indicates **45** V
